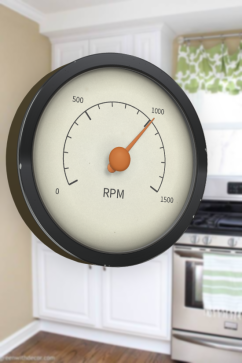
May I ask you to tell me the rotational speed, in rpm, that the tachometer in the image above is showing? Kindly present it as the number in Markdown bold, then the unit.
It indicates **1000** rpm
